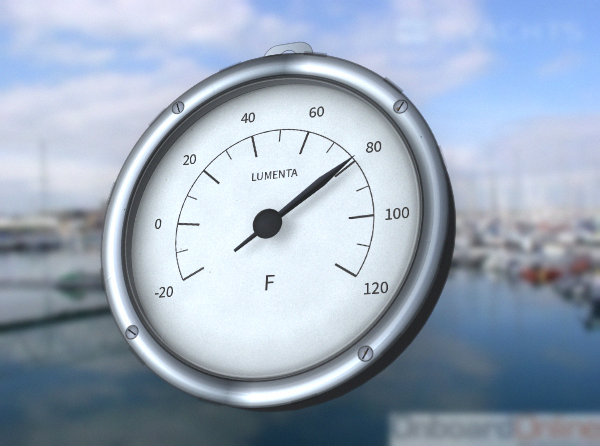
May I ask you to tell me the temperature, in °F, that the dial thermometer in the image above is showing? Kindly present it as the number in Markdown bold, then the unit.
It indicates **80** °F
